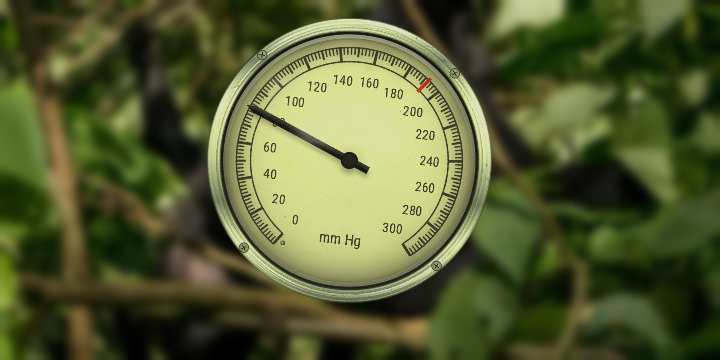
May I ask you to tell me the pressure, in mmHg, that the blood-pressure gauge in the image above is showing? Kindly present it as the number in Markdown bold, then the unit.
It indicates **80** mmHg
